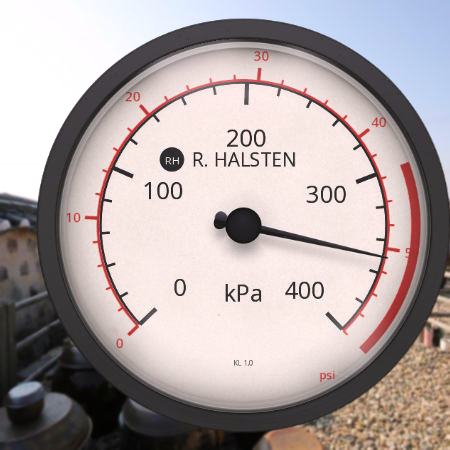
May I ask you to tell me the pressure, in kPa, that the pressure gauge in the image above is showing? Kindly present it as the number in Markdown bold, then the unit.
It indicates **350** kPa
